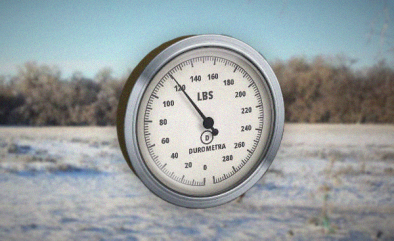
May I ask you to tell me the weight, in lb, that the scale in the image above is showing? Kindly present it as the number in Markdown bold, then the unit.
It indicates **120** lb
